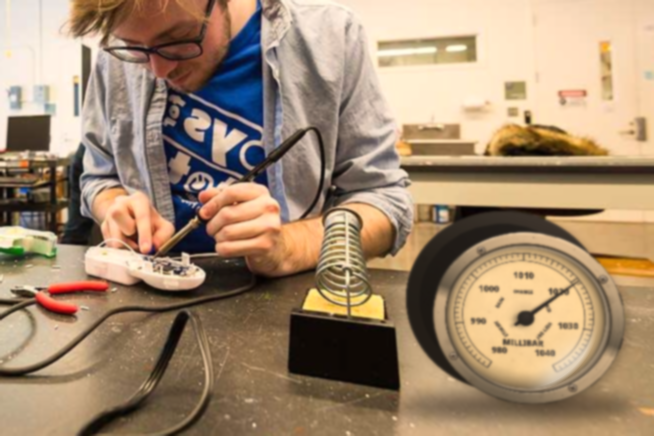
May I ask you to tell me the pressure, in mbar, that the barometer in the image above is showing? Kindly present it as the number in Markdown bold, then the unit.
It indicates **1020** mbar
